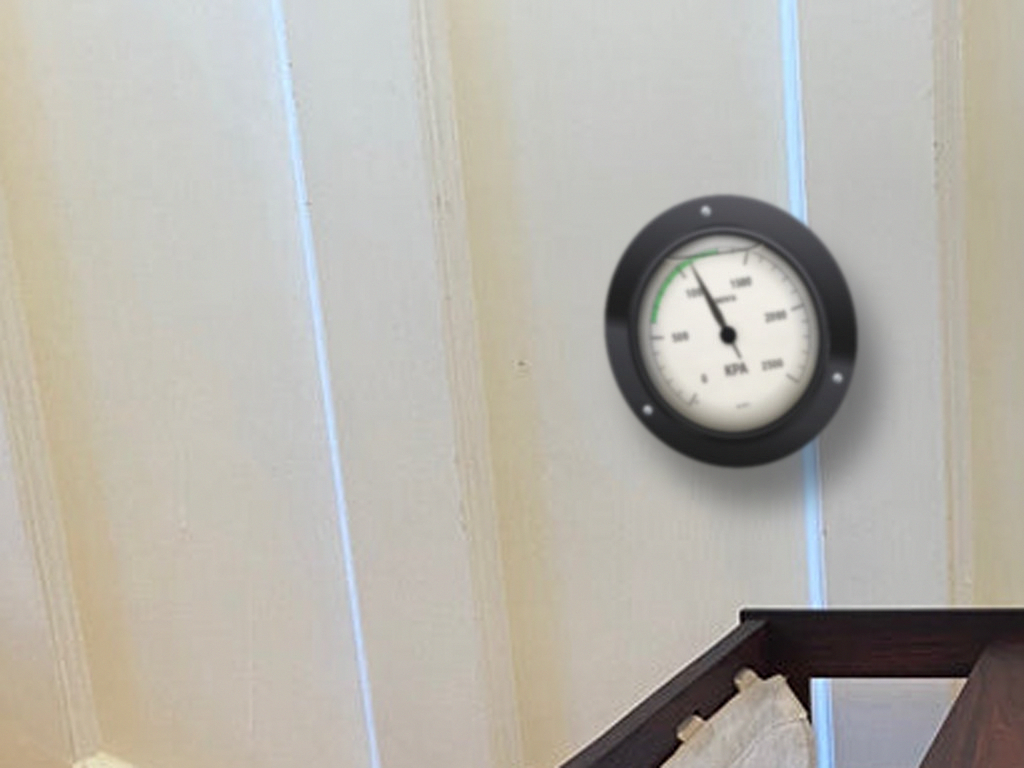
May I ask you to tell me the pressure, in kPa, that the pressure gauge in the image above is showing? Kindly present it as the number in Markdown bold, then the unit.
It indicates **1100** kPa
